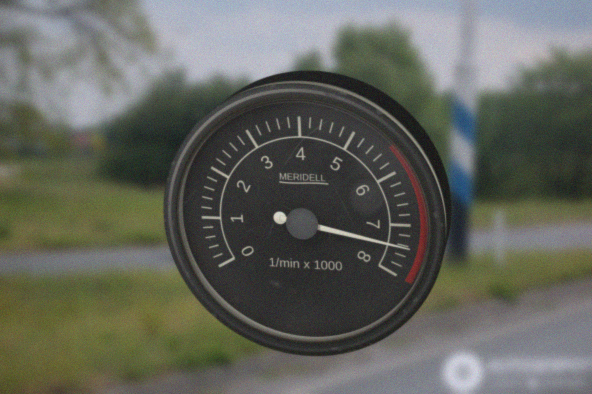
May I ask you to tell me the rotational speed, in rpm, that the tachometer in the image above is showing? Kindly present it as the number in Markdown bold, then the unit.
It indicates **7400** rpm
